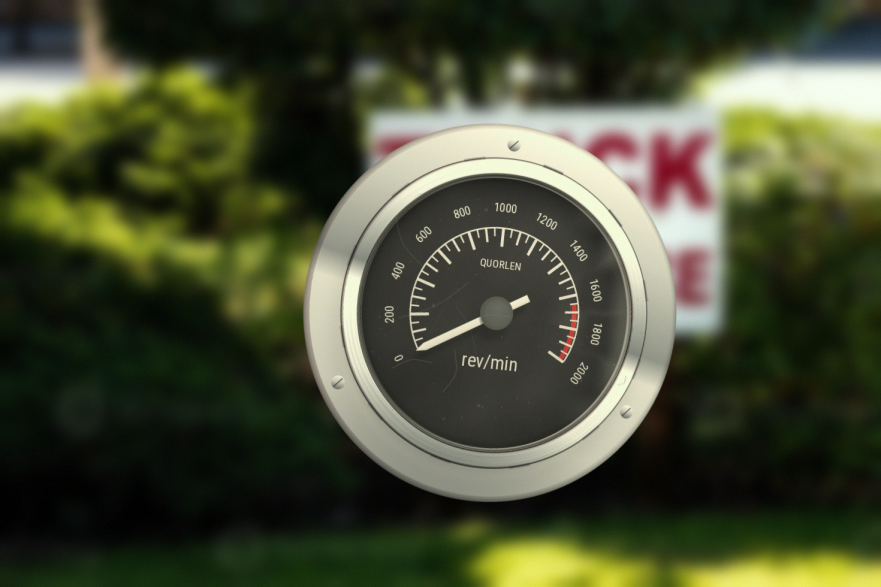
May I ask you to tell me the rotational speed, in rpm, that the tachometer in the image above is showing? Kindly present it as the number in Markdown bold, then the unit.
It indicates **0** rpm
